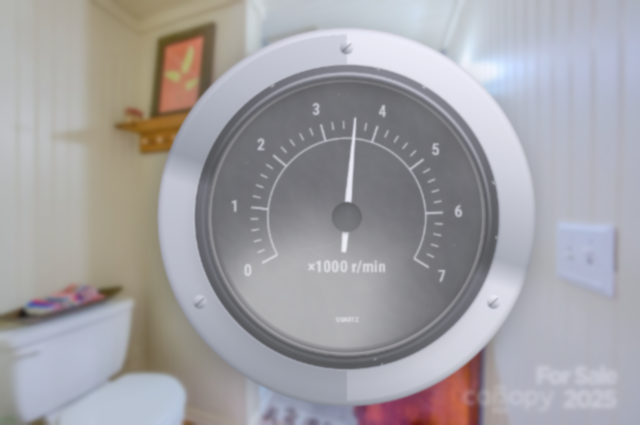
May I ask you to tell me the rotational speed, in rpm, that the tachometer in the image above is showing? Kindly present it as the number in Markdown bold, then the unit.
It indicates **3600** rpm
